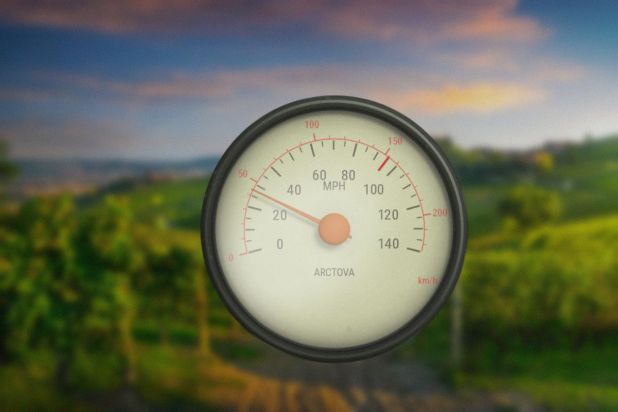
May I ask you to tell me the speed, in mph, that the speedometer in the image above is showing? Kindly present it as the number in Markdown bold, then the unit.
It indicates **27.5** mph
